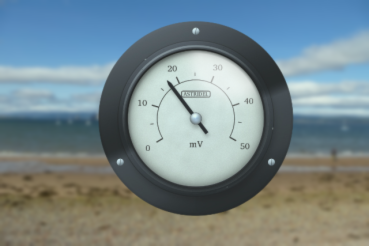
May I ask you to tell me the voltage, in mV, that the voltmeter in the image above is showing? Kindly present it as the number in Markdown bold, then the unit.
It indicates **17.5** mV
